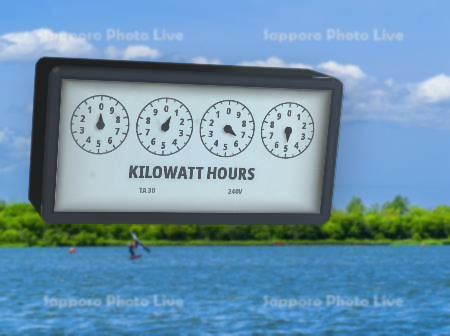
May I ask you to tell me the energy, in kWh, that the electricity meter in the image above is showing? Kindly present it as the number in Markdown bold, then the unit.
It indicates **65** kWh
